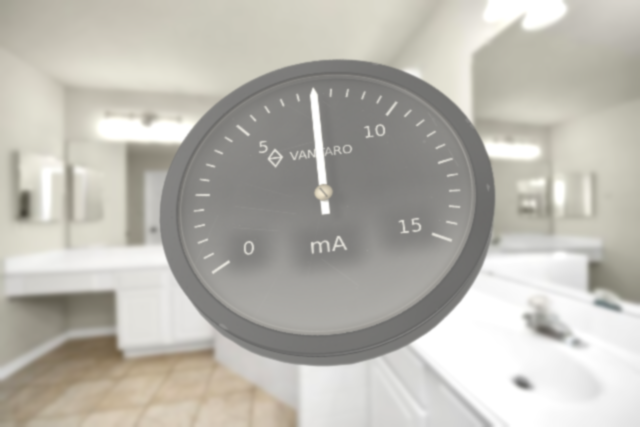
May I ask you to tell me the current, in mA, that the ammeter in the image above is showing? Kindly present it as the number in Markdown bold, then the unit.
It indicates **7.5** mA
